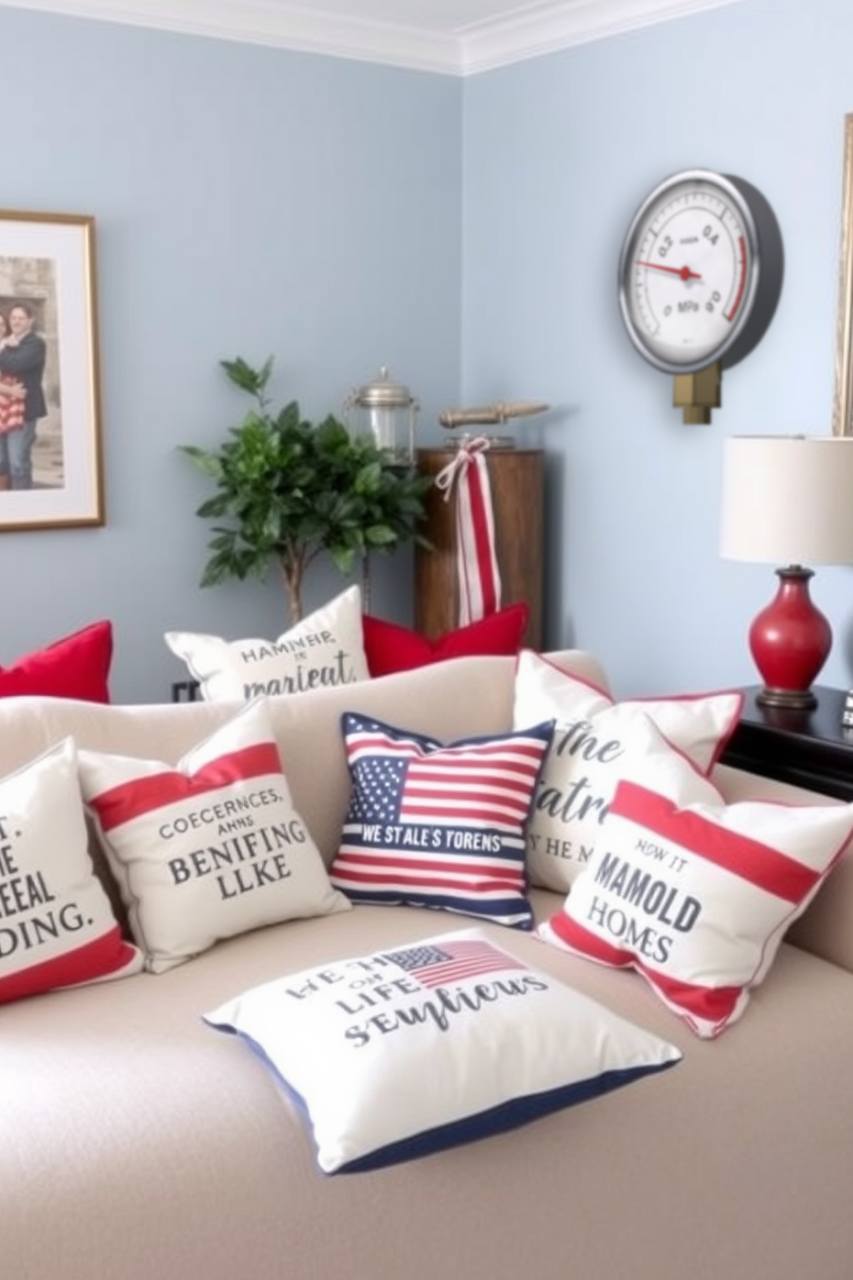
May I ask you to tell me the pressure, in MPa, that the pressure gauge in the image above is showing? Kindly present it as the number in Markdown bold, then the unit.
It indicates **0.14** MPa
